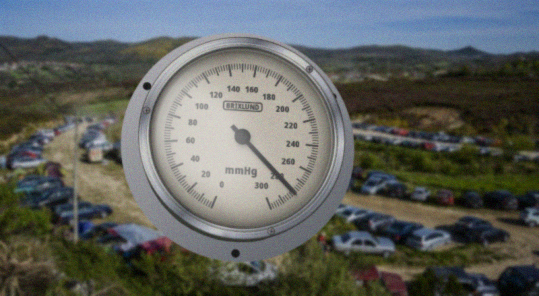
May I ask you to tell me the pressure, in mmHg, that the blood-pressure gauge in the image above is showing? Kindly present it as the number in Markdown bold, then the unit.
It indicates **280** mmHg
